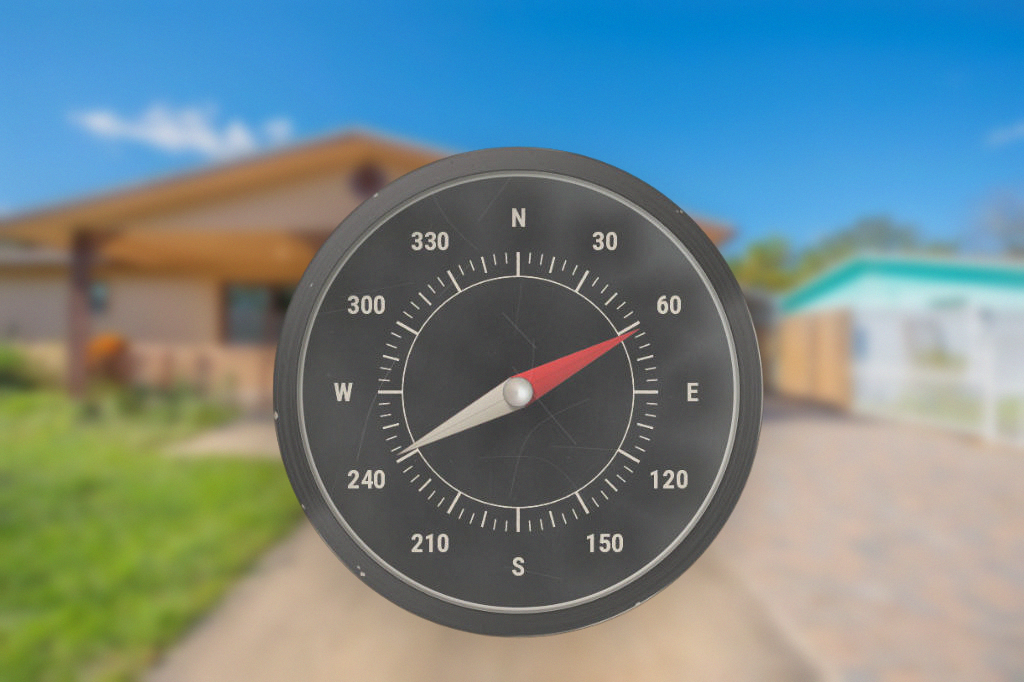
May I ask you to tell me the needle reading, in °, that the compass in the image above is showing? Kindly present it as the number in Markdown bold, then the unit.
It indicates **62.5** °
